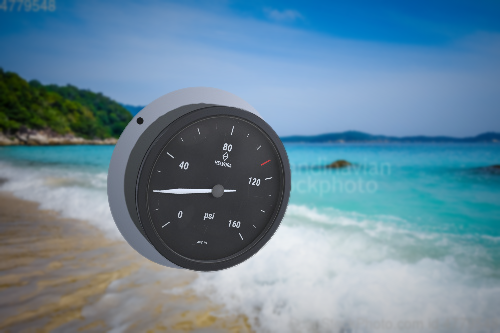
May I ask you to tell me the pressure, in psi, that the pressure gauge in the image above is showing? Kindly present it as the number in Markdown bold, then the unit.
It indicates **20** psi
